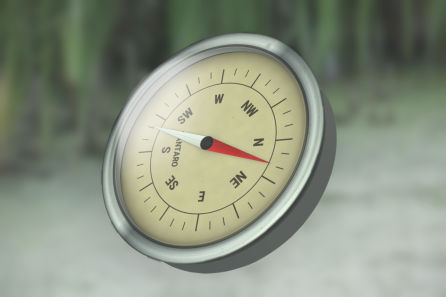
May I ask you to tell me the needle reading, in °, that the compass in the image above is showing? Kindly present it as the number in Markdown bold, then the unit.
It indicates **20** °
